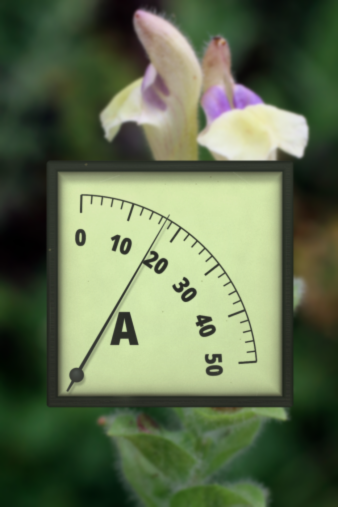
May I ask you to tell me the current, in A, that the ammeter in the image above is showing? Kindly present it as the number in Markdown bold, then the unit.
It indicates **17** A
